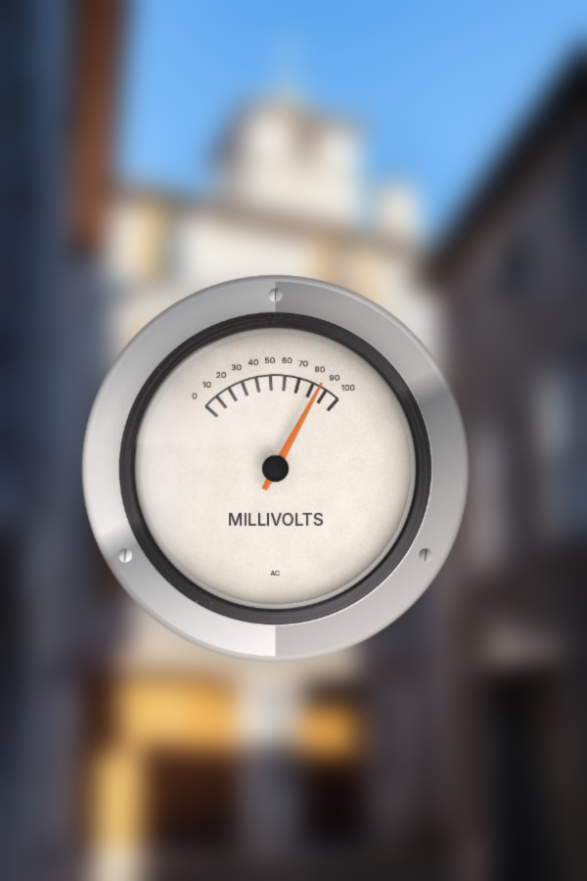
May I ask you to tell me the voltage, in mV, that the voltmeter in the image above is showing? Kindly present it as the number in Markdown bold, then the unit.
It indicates **85** mV
